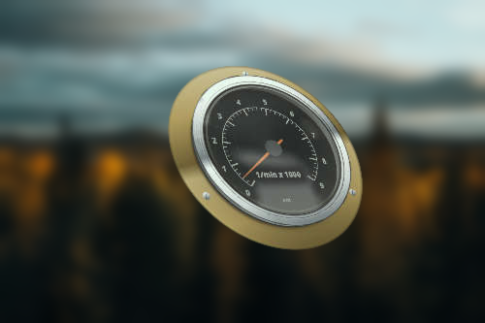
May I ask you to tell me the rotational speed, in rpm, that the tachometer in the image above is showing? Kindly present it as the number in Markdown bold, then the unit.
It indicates **400** rpm
